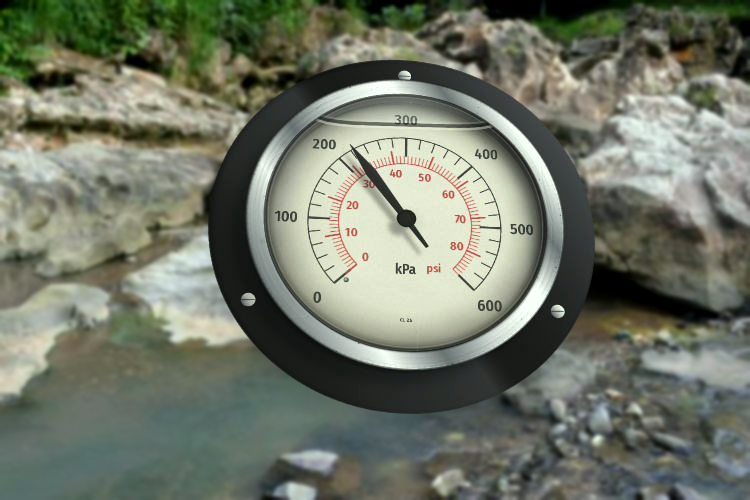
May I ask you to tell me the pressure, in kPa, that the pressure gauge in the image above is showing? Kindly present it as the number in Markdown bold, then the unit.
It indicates **220** kPa
